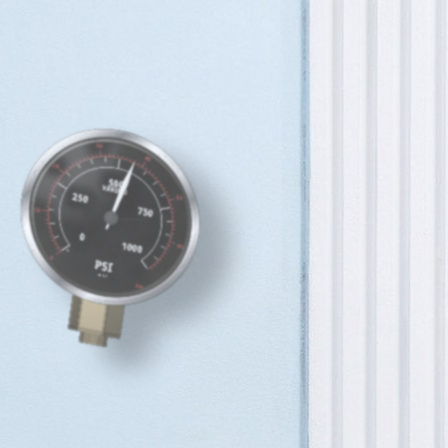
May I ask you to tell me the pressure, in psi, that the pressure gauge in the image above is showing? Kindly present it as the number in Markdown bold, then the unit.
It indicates **550** psi
